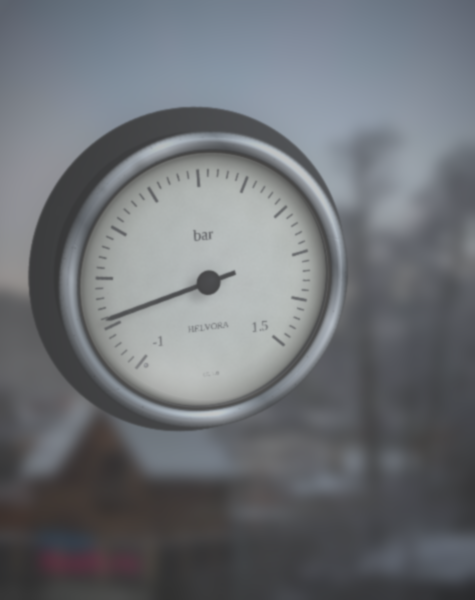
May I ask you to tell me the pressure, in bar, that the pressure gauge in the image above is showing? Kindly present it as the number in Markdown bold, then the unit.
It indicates **-0.7** bar
